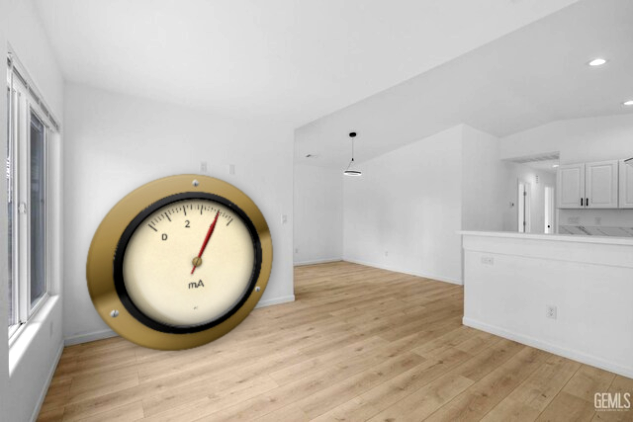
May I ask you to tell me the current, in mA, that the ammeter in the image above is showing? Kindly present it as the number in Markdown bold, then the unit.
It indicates **4** mA
